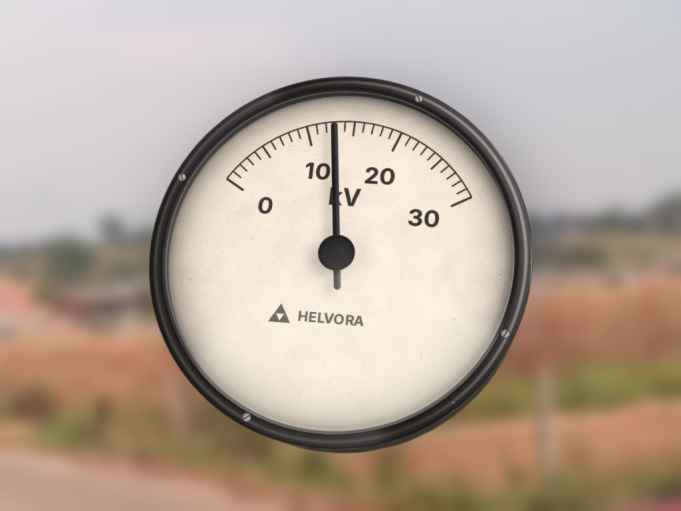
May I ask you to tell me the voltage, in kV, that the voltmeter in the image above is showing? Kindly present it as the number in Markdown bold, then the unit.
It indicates **13** kV
